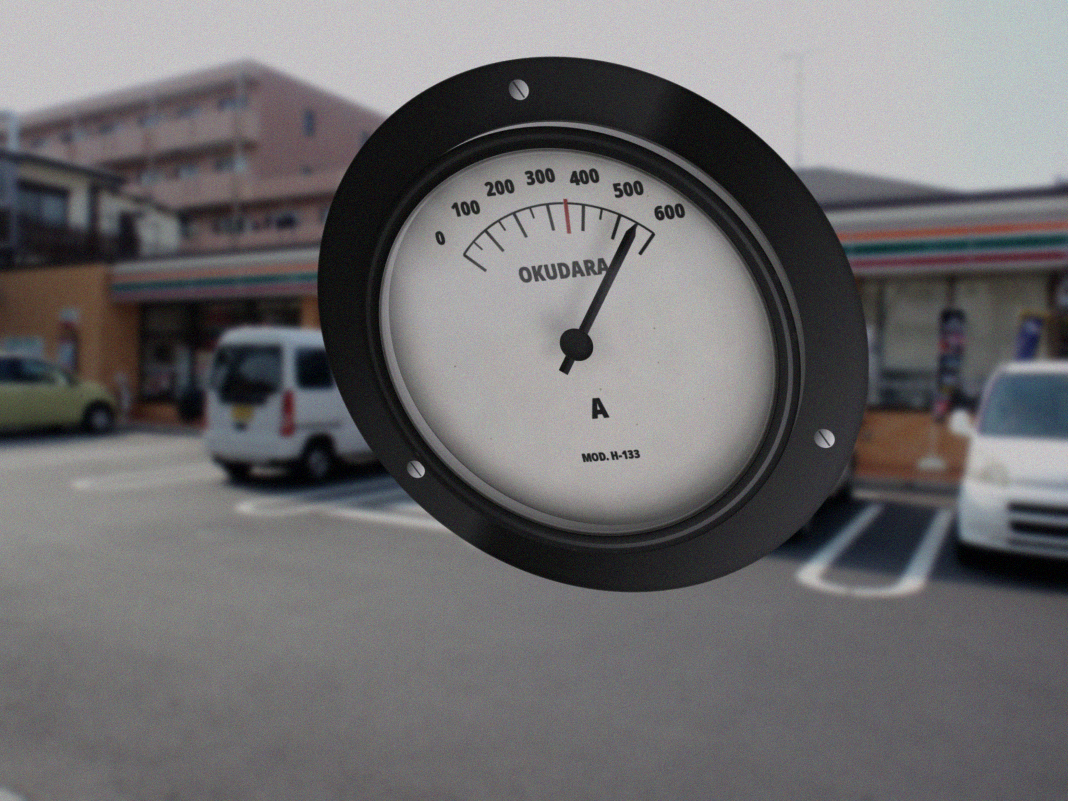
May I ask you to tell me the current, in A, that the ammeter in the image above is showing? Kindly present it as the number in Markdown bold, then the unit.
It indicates **550** A
